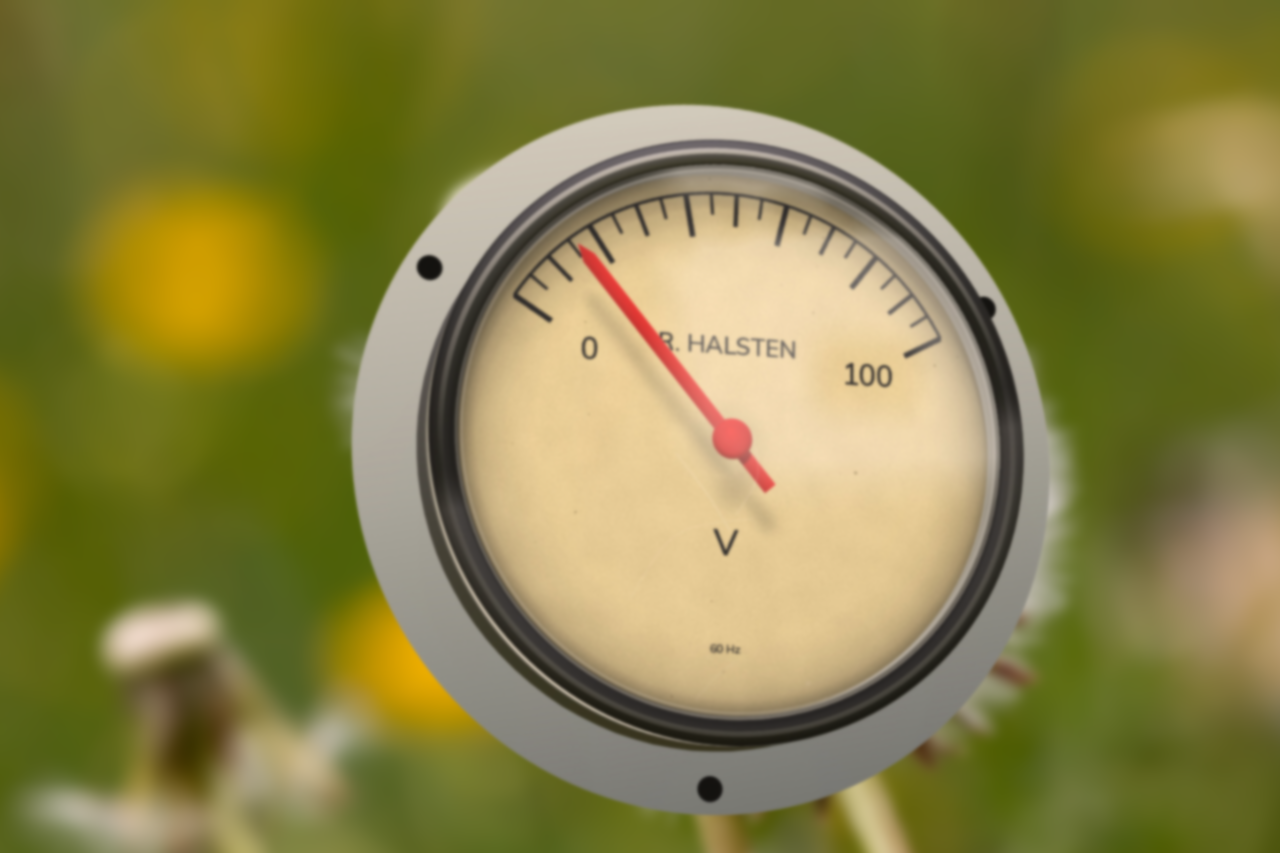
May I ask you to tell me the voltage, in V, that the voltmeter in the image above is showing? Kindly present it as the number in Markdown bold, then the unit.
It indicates **15** V
